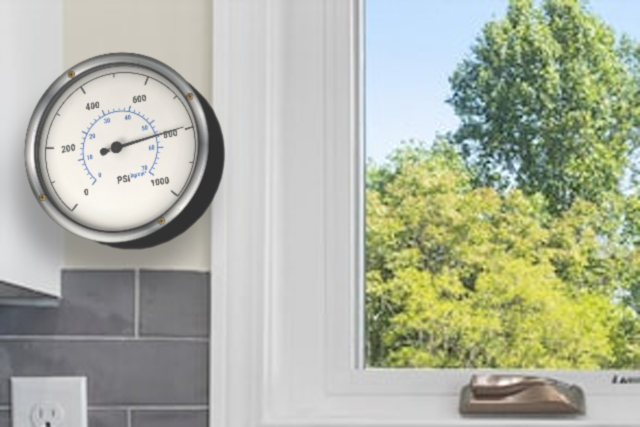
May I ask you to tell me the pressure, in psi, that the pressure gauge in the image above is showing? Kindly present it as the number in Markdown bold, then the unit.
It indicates **800** psi
